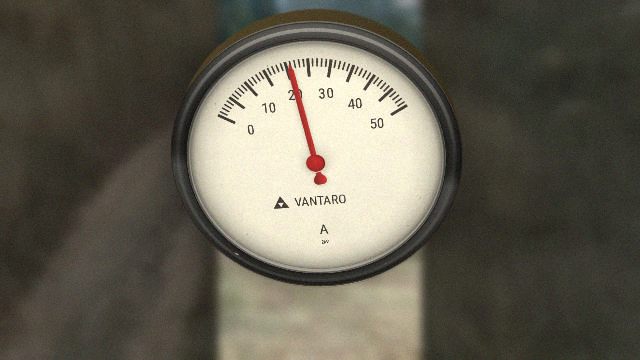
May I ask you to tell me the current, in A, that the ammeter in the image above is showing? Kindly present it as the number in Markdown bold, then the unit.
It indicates **21** A
